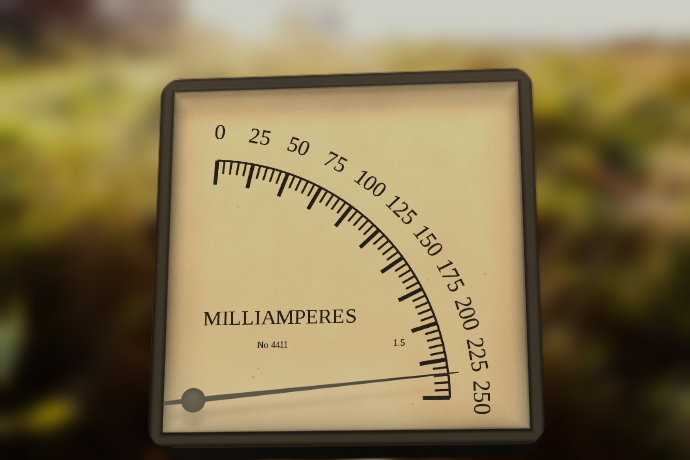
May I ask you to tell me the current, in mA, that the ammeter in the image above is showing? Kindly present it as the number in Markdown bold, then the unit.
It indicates **235** mA
